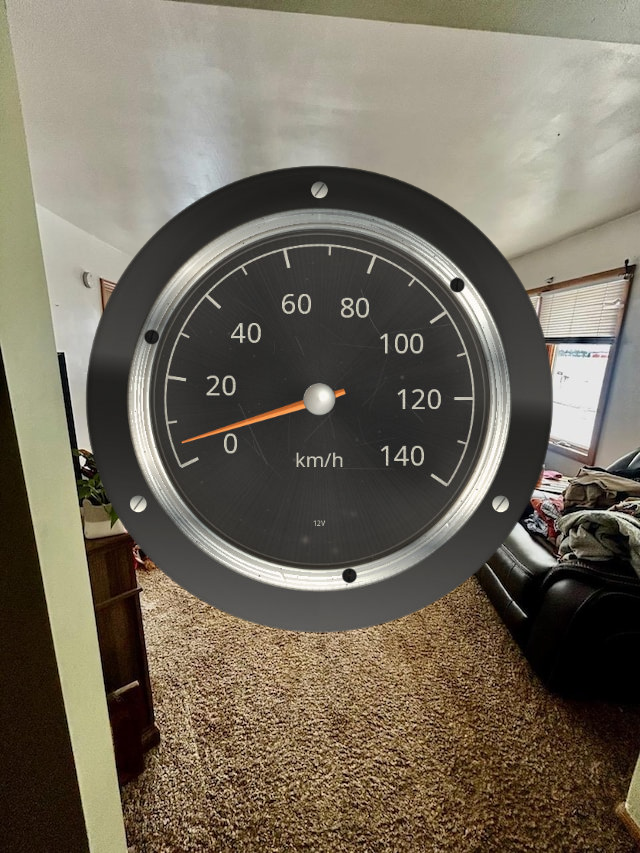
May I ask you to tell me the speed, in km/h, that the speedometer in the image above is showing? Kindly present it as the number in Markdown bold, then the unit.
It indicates **5** km/h
